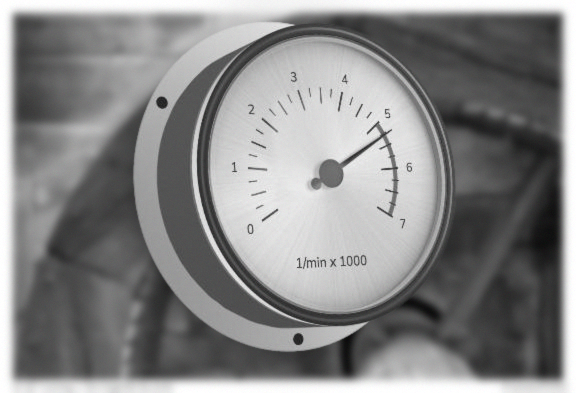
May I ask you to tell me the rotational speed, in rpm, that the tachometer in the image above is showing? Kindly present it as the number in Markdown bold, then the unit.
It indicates **5250** rpm
